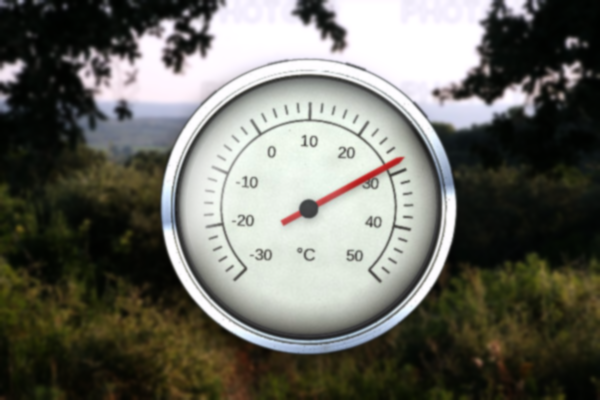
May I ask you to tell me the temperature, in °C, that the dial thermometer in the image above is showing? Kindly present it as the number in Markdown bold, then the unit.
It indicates **28** °C
